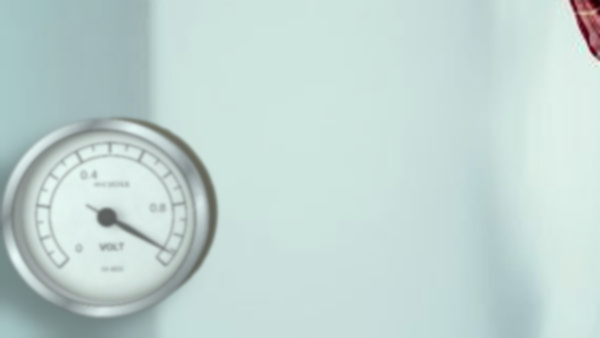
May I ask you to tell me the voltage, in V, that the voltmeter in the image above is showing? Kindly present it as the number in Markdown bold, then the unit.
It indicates **0.95** V
